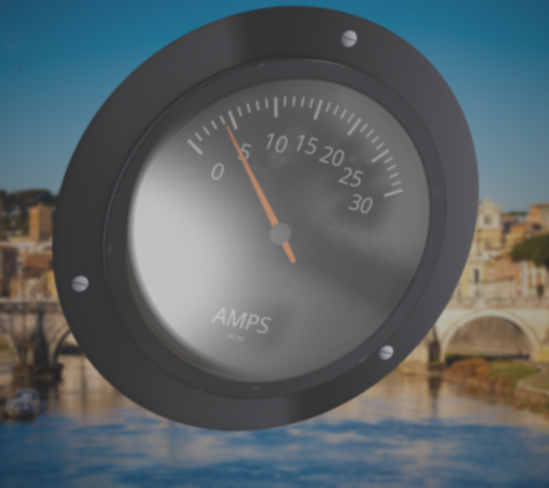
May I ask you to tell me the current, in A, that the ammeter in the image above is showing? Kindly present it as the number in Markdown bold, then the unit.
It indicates **4** A
